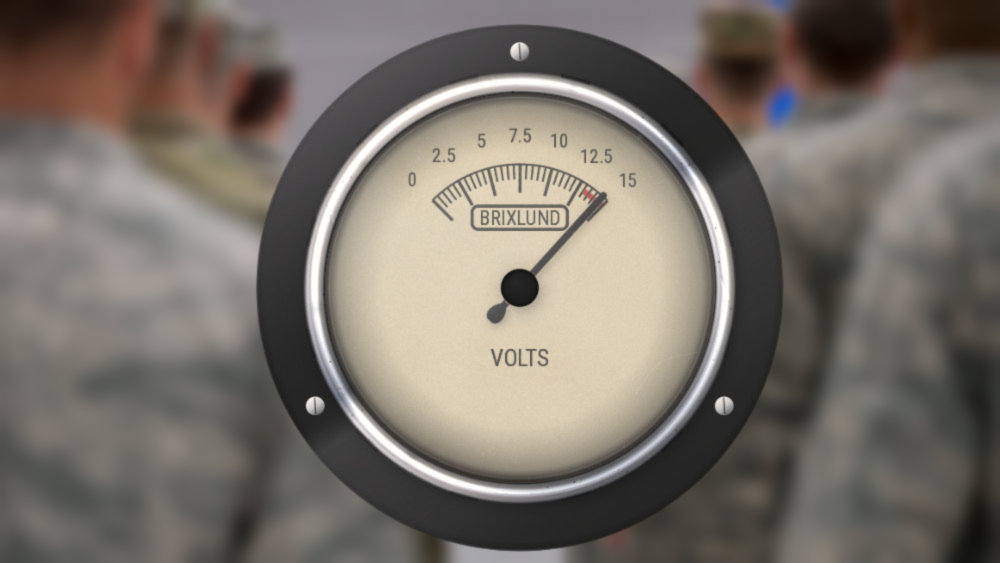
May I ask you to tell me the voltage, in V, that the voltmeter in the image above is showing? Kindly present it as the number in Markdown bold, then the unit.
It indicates **14.5** V
